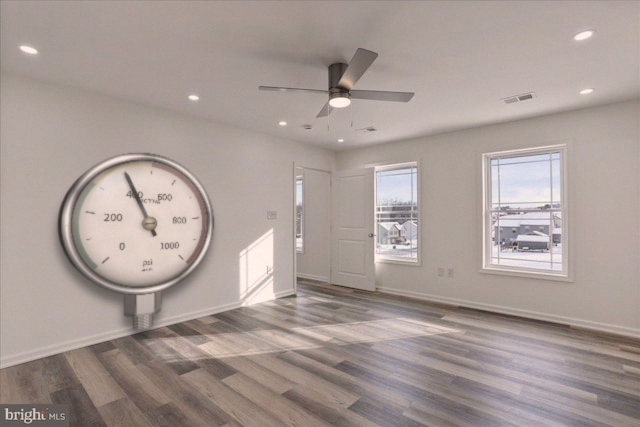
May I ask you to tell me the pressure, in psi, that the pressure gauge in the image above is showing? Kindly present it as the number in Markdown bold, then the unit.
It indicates **400** psi
